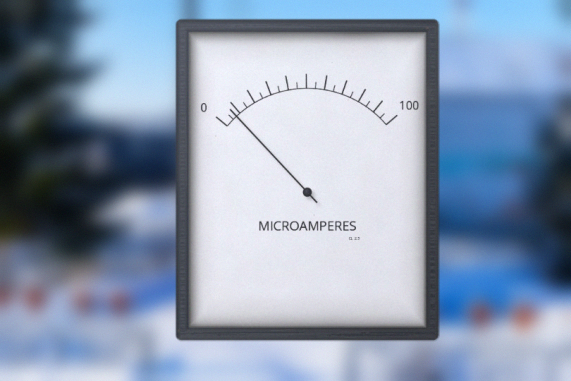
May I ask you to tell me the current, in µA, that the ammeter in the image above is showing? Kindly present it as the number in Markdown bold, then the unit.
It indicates **7.5** µA
